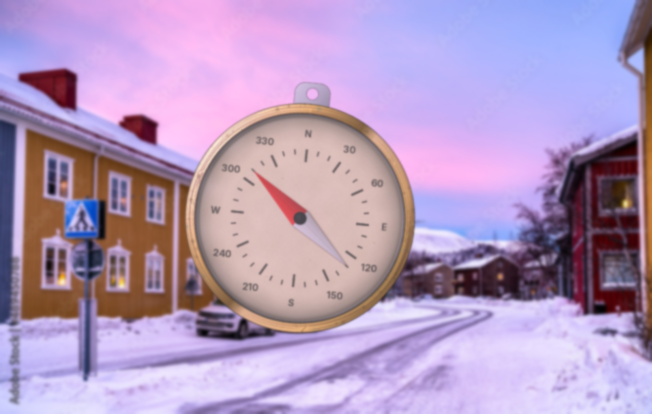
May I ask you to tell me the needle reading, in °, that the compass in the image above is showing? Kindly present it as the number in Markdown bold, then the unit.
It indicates **310** °
